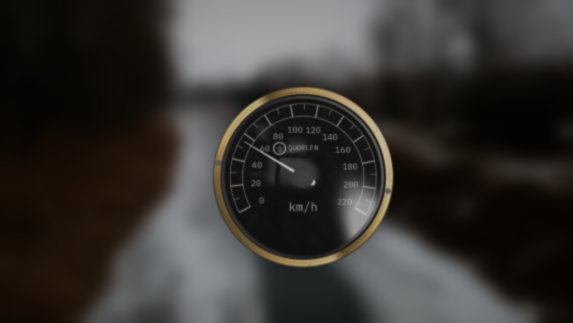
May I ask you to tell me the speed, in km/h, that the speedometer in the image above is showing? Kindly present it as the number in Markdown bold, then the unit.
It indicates **55** km/h
